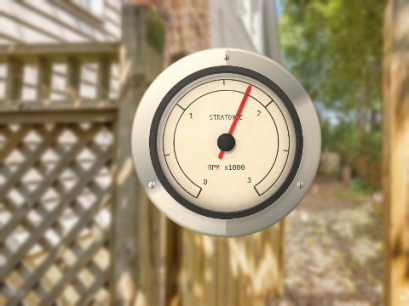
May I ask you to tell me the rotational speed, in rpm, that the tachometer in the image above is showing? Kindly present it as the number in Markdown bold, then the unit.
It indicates **1750** rpm
